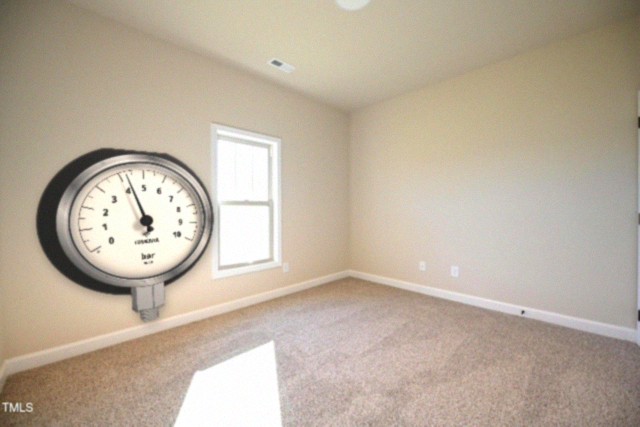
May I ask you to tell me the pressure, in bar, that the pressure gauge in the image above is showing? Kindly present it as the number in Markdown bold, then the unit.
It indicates **4.25** bar
